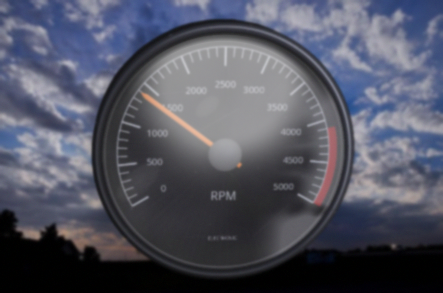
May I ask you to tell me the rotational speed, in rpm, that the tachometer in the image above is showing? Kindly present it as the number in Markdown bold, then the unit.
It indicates **1400** rpm
